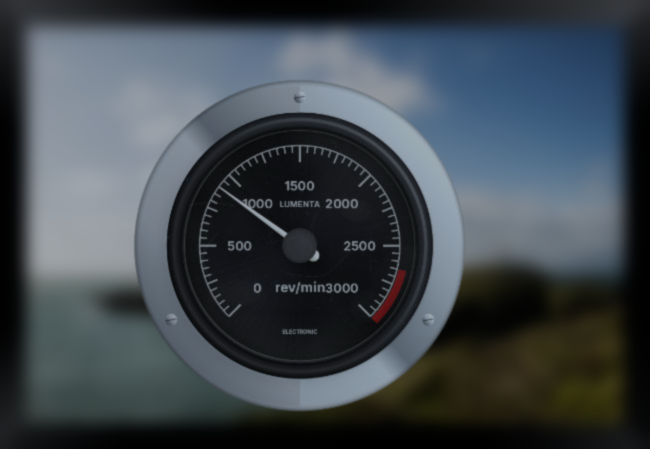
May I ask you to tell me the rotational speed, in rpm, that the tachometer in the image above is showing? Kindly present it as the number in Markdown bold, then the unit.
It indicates **900** rpm
